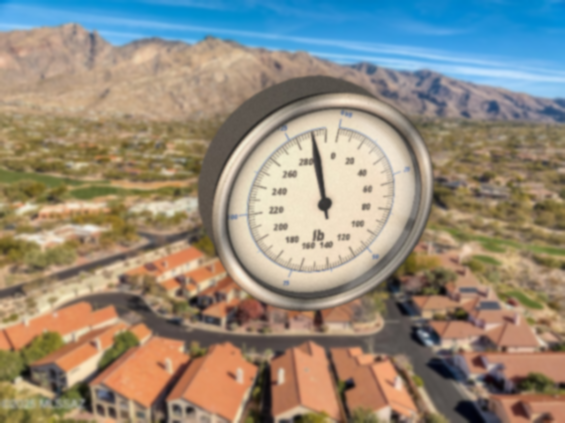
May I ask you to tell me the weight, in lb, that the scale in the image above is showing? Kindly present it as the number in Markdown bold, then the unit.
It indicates **290** lb
